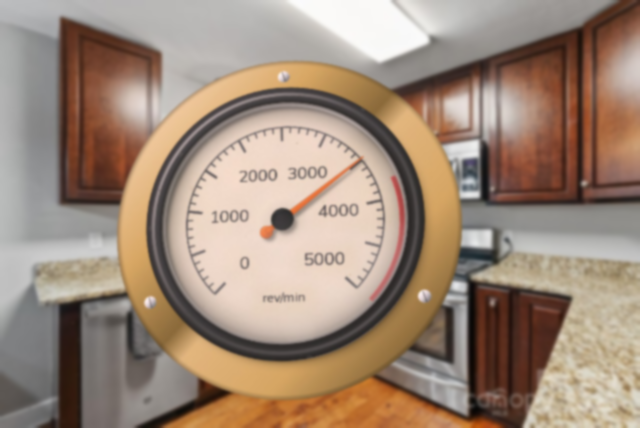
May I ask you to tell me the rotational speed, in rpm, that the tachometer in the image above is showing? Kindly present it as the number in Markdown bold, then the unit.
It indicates **3500** rpm
